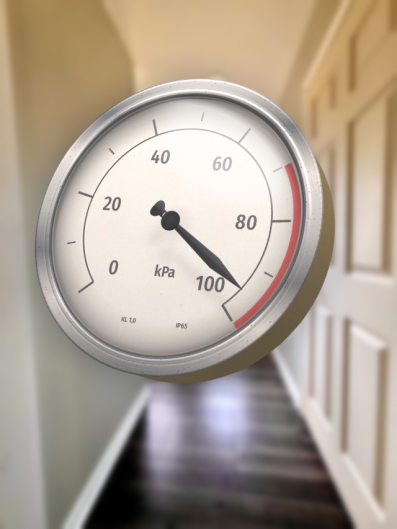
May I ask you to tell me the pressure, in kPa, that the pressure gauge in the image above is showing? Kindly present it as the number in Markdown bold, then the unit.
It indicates **95** kPa
